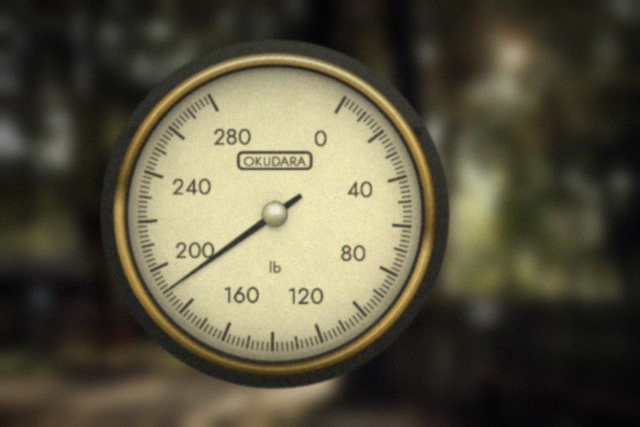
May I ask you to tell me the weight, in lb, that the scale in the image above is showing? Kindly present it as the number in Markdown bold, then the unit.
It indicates **190** lb
